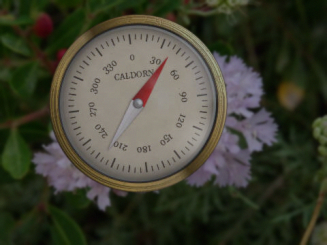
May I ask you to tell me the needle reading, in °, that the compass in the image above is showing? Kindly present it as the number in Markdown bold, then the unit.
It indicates **40** °
